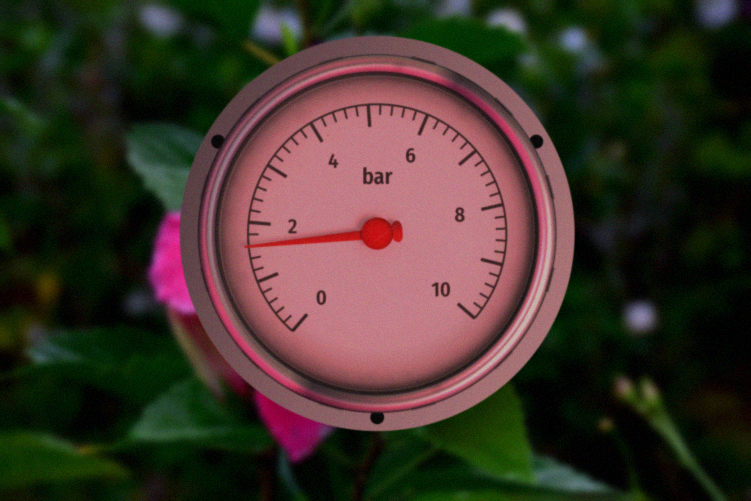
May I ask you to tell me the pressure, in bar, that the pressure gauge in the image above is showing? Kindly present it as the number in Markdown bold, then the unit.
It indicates **1.6** bar
